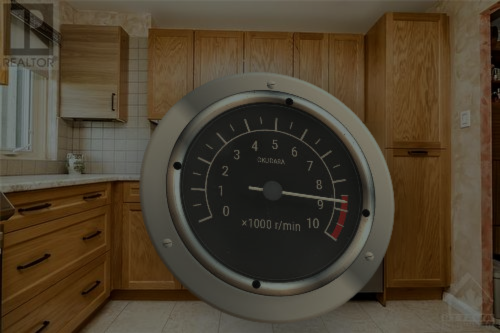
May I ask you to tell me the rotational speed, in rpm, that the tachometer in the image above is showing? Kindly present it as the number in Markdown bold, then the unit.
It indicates **8750** rpm
